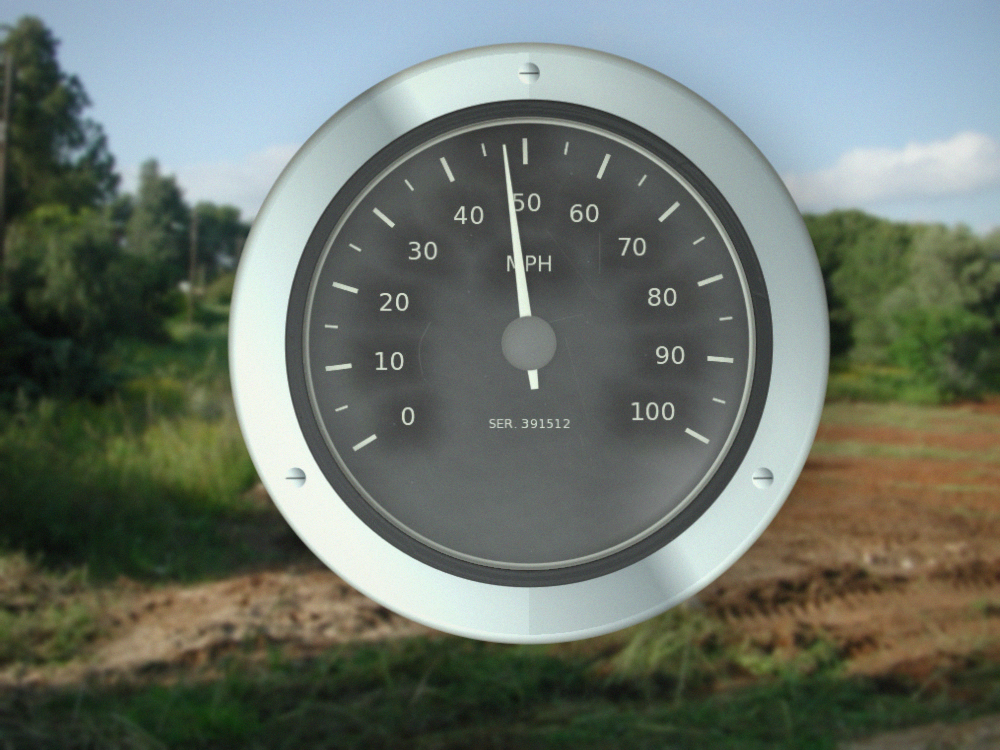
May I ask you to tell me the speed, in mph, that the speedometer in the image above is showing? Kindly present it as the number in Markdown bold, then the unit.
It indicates **47.5** mph
